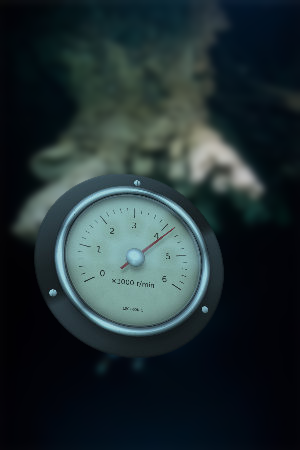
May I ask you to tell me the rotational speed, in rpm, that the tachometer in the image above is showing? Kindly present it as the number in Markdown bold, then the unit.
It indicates **4200** rpm
